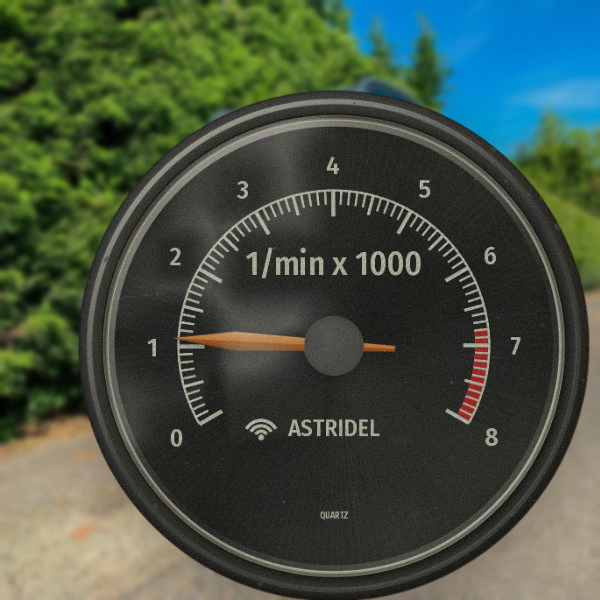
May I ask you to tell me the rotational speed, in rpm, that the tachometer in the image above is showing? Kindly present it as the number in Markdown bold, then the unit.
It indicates **1100** rpm
